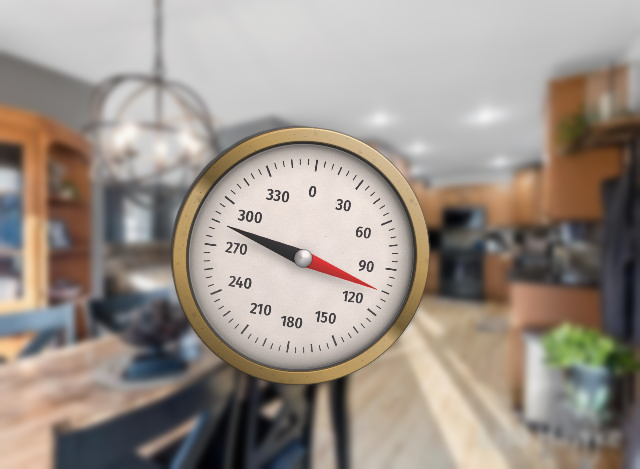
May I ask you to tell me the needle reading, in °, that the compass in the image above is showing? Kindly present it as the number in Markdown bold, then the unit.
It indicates **105** °
